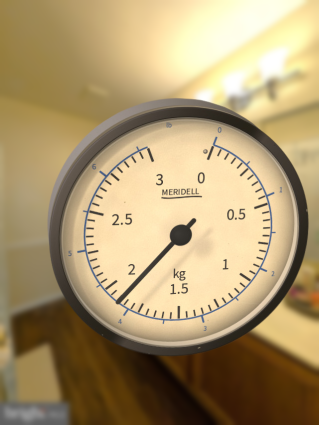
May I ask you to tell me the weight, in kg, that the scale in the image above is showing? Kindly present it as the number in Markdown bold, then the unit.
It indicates **1.9** kg
